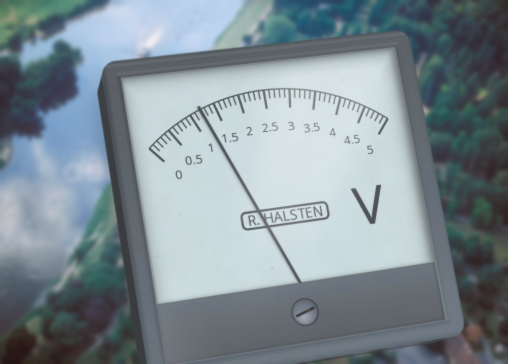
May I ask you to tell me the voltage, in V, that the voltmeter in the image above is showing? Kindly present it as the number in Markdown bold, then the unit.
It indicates **1.2** V
